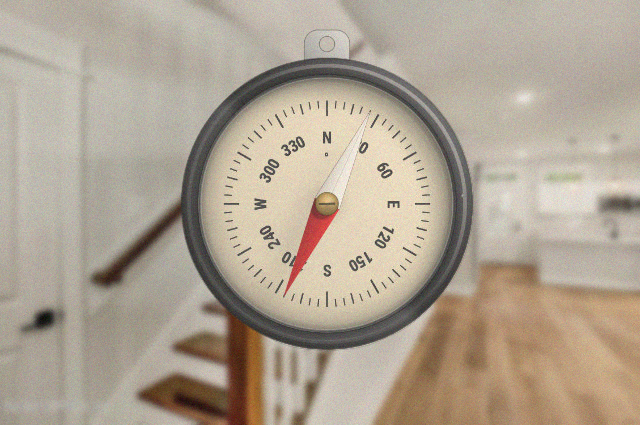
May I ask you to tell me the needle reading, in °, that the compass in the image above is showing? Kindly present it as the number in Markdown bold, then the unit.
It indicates **205** °
